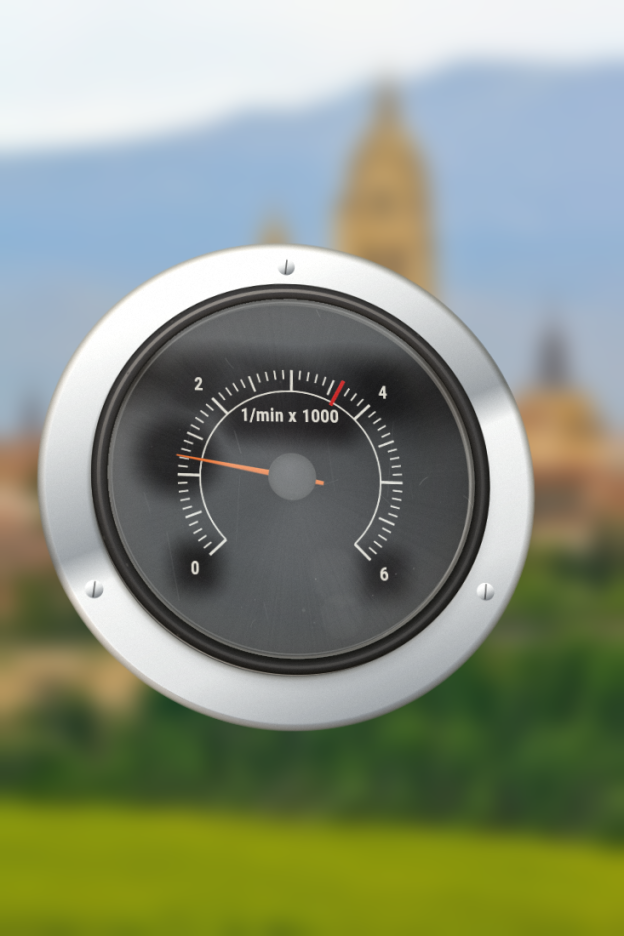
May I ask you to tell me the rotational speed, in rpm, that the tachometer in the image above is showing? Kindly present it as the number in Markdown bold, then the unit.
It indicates **1200** rpm
